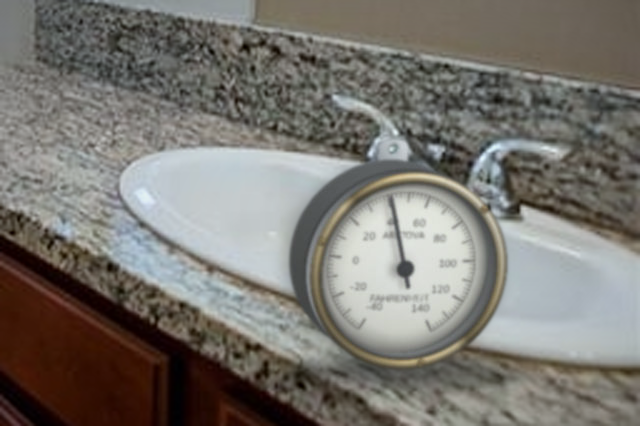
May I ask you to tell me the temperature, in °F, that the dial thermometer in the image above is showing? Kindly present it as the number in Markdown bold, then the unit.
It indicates **40** °F
